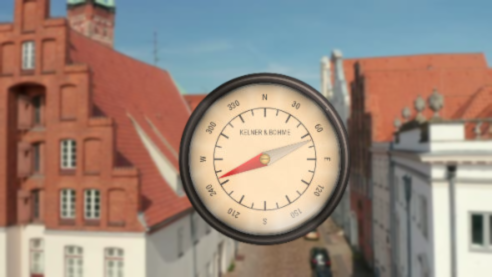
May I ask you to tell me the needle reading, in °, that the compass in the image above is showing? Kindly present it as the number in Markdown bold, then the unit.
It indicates **247.5** °
